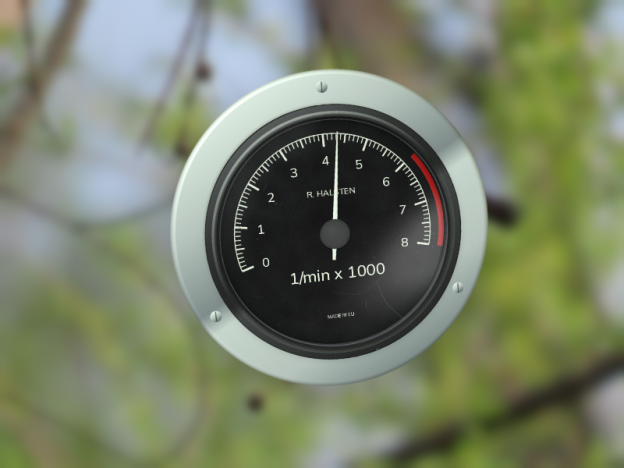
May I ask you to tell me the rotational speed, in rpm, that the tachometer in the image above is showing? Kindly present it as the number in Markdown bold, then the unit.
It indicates **4300** rpm
